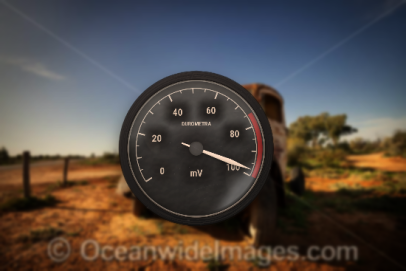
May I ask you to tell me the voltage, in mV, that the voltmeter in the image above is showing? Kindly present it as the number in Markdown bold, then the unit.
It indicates **97.5** mV
